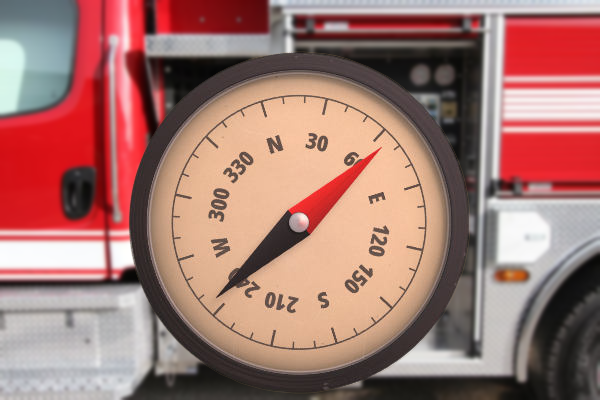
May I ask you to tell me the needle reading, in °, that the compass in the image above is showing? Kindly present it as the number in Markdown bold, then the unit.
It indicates **65** °
